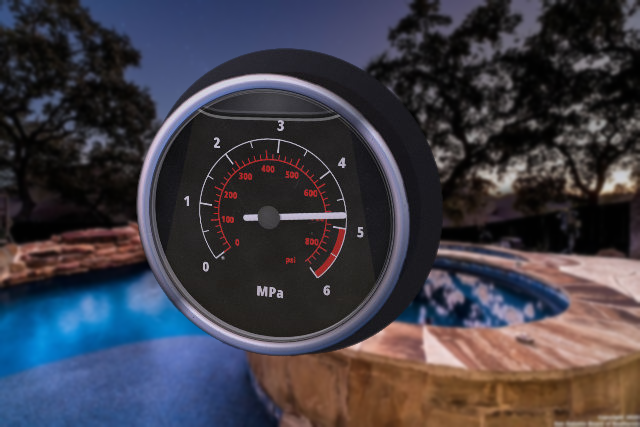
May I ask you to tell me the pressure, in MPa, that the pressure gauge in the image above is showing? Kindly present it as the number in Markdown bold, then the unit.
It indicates **4.75** MPa
